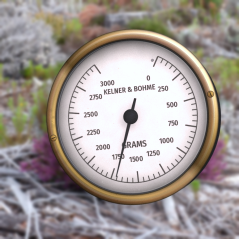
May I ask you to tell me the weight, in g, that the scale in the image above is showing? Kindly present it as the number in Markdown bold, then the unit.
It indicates **1700** g
